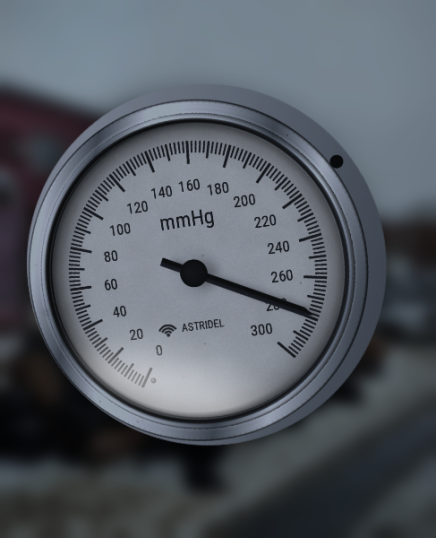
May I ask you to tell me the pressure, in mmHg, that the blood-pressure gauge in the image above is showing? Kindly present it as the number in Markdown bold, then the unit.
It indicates **278** mmHg
